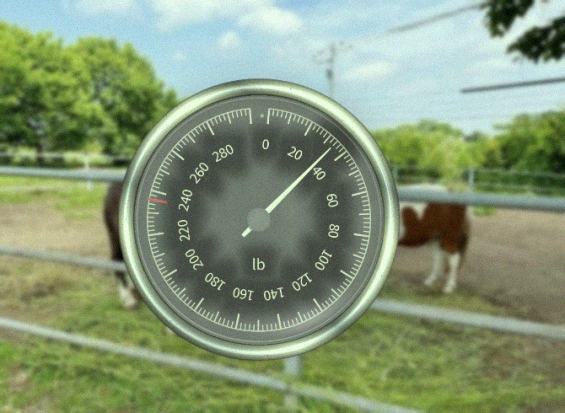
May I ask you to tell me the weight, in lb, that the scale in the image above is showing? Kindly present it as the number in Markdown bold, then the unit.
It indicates **34** lb
